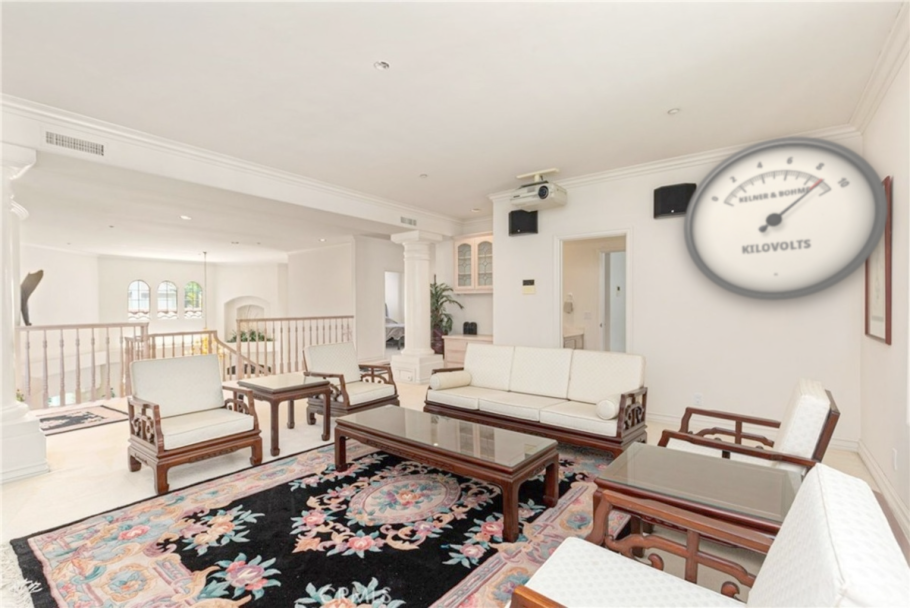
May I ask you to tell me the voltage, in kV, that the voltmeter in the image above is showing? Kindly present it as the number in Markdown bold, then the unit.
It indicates **9** kV
